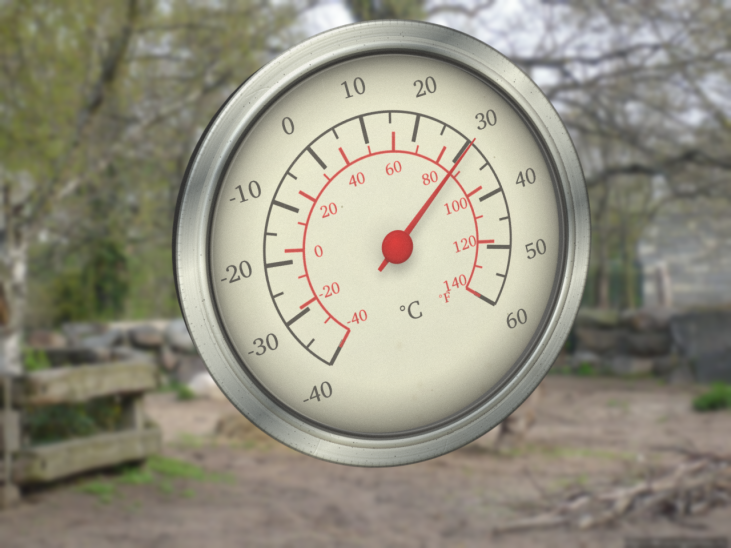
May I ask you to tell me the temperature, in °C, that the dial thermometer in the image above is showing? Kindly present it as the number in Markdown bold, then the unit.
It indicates **30** °C
